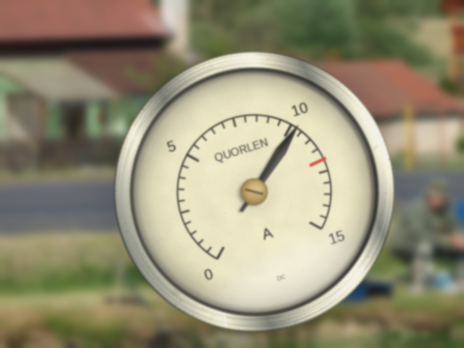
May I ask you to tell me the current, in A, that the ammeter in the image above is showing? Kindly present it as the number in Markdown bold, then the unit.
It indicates **10.25** A
